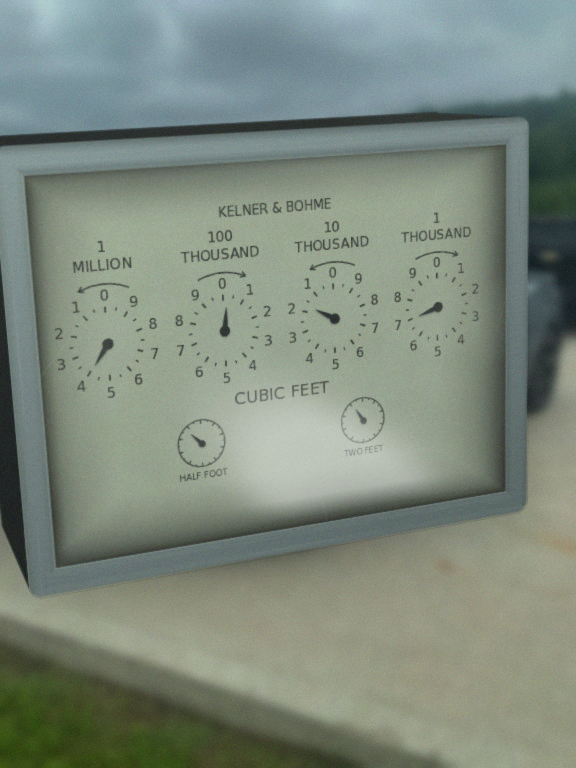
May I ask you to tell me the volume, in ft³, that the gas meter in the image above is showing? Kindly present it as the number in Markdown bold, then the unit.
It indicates **401700** ft³
